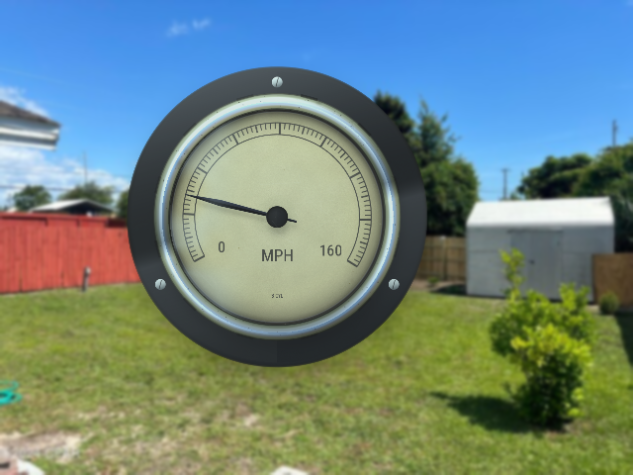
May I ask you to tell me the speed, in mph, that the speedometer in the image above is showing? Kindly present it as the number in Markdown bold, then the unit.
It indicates **28** mph
